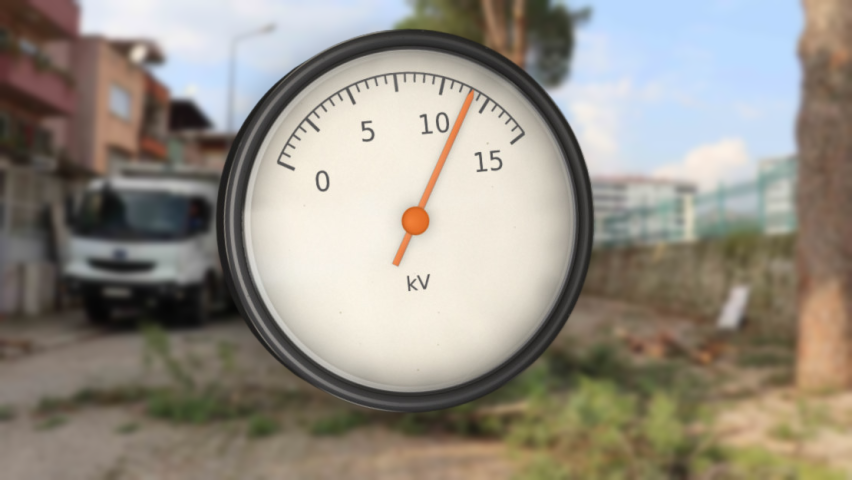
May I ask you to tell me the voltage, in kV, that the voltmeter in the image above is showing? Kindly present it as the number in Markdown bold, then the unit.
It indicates **11.5** kV
